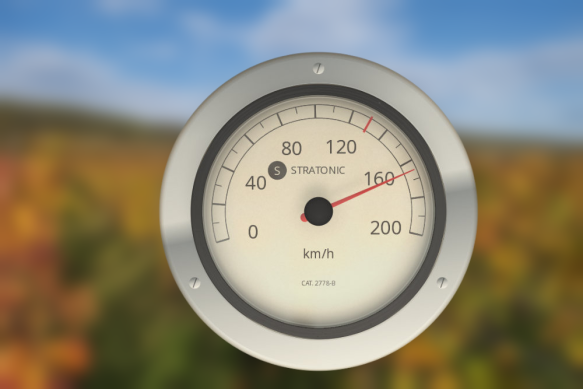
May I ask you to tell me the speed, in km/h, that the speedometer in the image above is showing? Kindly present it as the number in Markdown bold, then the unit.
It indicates **165** km/h
